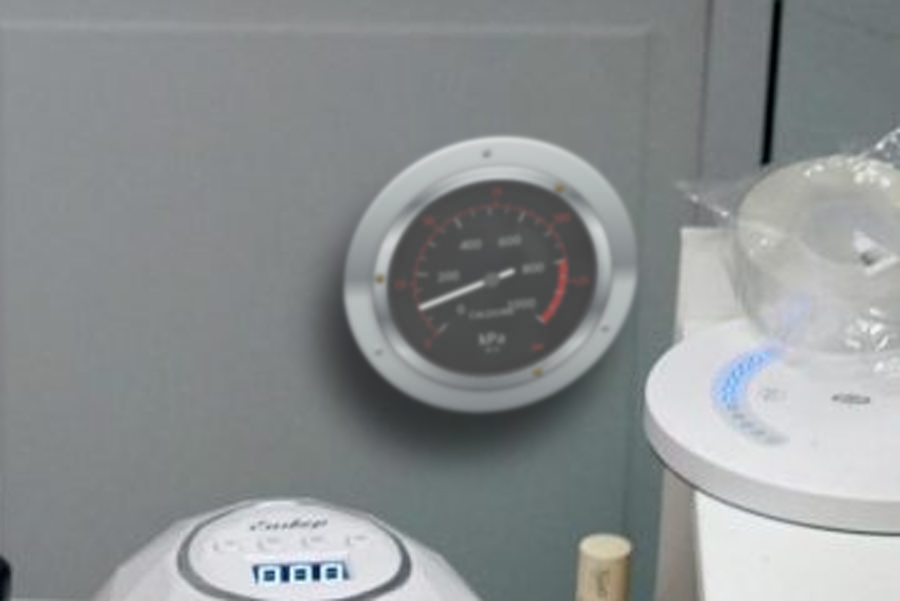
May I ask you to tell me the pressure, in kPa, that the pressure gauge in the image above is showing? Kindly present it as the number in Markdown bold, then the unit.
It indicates **100** kPa
